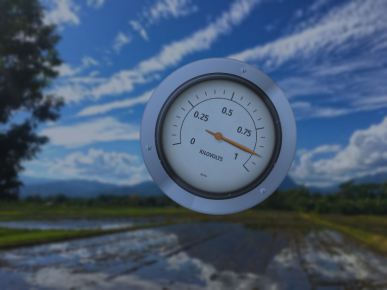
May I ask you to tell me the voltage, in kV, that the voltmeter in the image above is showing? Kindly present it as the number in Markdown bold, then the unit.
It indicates **0.9** kV
